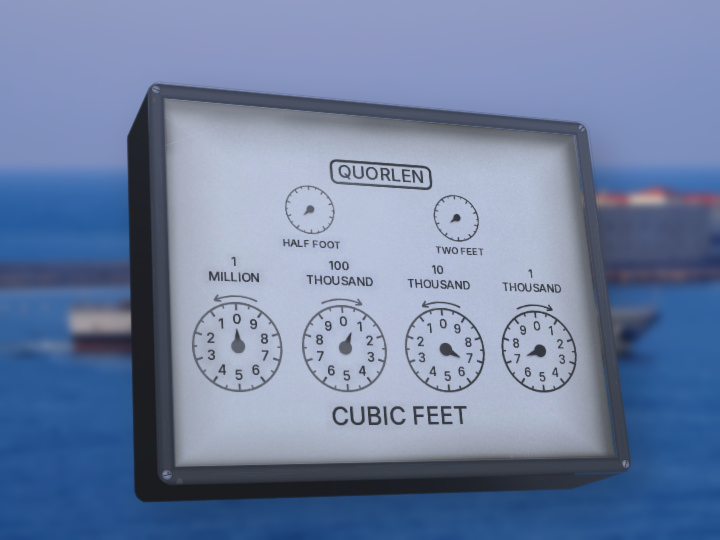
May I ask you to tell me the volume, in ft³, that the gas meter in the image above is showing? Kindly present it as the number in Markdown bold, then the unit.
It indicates **6700** ft³
